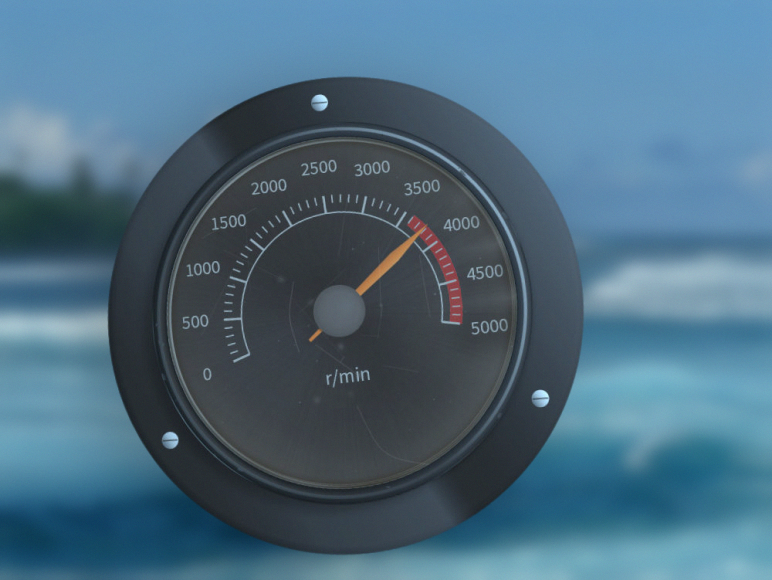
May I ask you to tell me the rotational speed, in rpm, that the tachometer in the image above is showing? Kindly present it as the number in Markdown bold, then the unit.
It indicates **3800** rpm
